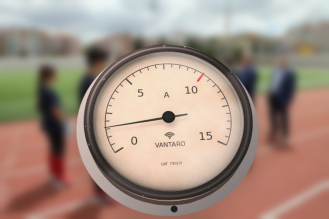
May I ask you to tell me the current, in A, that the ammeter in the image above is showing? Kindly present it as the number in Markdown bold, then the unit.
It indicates **1.5** A
